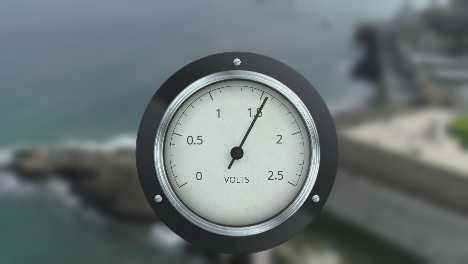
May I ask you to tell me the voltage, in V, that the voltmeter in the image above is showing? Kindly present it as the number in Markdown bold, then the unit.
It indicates **1.55** V
